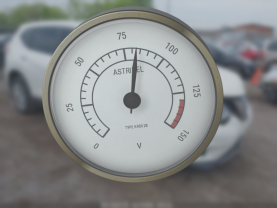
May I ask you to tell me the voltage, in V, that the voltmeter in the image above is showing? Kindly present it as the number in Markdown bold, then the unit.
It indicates **82.5** V
